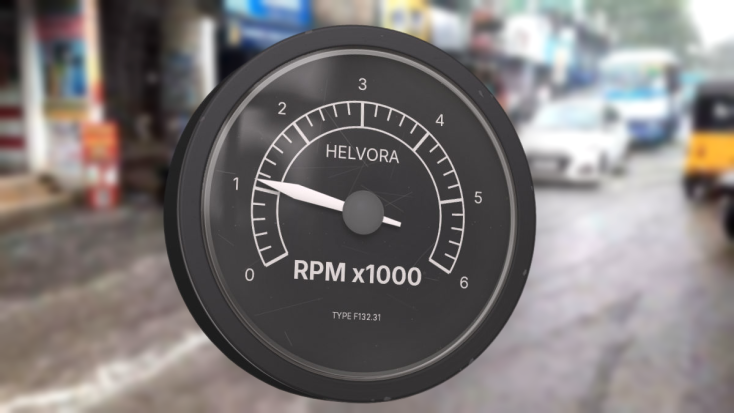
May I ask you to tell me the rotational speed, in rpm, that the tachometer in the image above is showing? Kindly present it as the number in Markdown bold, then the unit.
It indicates **1100** rpm
